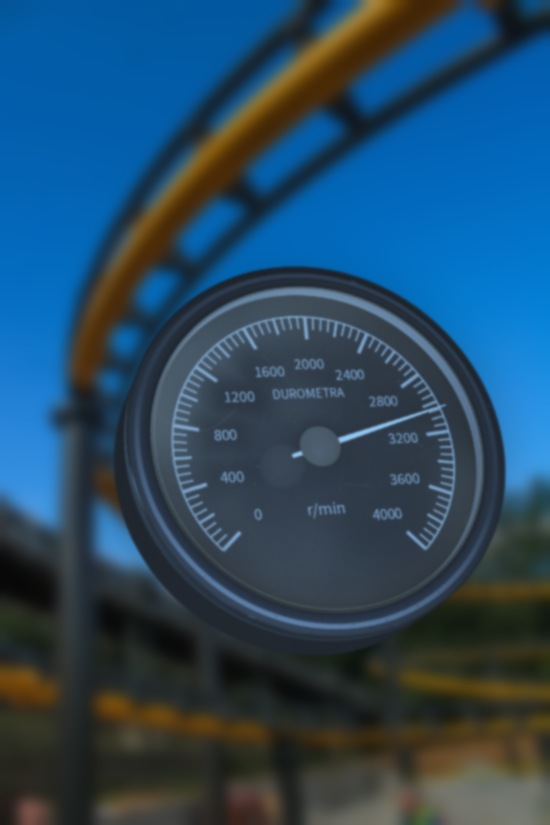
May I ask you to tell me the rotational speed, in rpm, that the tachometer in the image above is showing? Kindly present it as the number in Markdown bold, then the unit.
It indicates **3050** rpm
